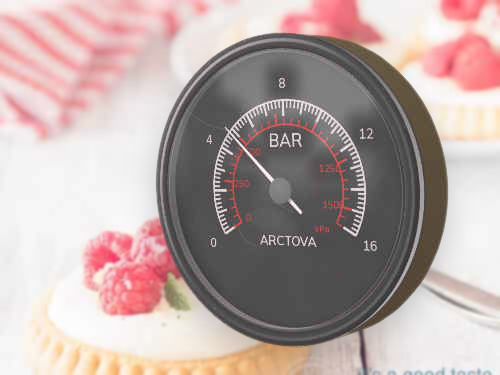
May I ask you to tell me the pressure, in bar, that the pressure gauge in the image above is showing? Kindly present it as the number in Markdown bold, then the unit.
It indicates **5** bar
